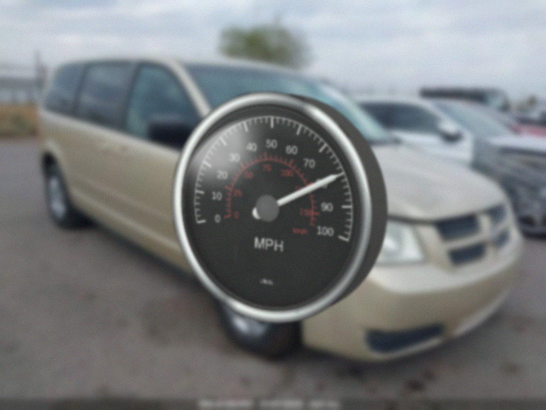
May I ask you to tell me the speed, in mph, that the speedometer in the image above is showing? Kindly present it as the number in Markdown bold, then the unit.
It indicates **80** mph
